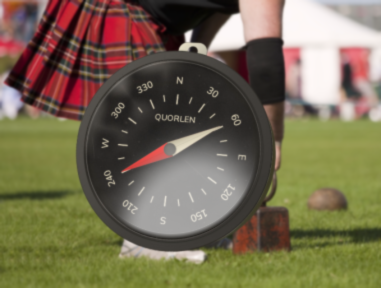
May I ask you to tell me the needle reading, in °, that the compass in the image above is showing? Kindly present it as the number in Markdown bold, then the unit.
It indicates **240** °
